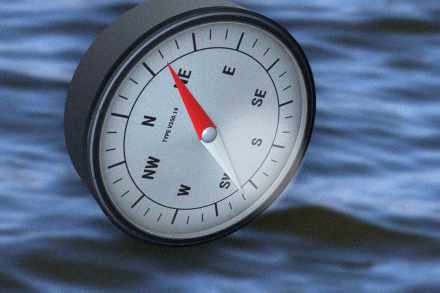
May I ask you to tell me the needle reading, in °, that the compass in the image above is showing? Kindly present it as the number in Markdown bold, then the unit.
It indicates **40** °
